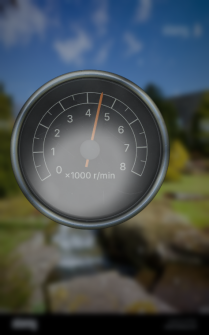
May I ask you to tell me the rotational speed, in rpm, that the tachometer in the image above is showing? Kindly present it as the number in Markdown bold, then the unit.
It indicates **4500** rpm
